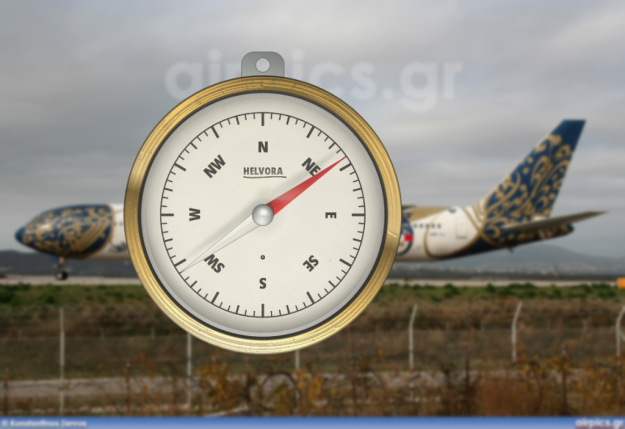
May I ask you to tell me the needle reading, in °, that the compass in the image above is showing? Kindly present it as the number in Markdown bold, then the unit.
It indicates **55** °
